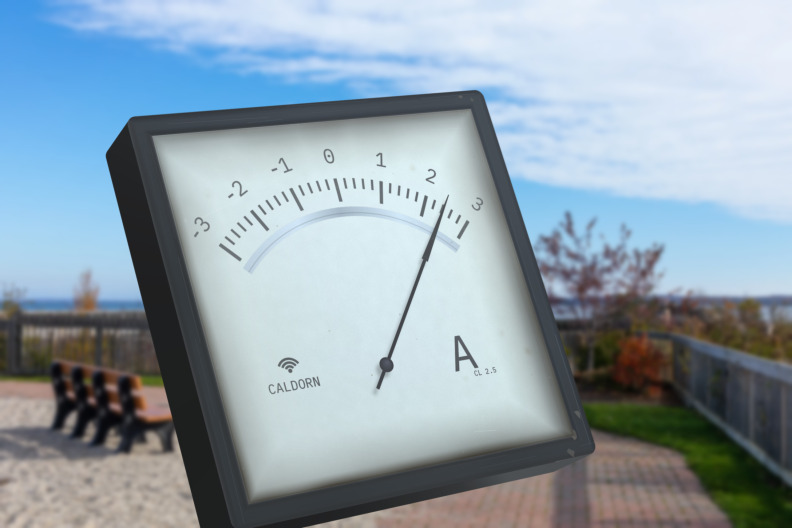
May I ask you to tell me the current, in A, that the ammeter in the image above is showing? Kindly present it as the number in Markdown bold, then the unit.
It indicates **2.4** A
